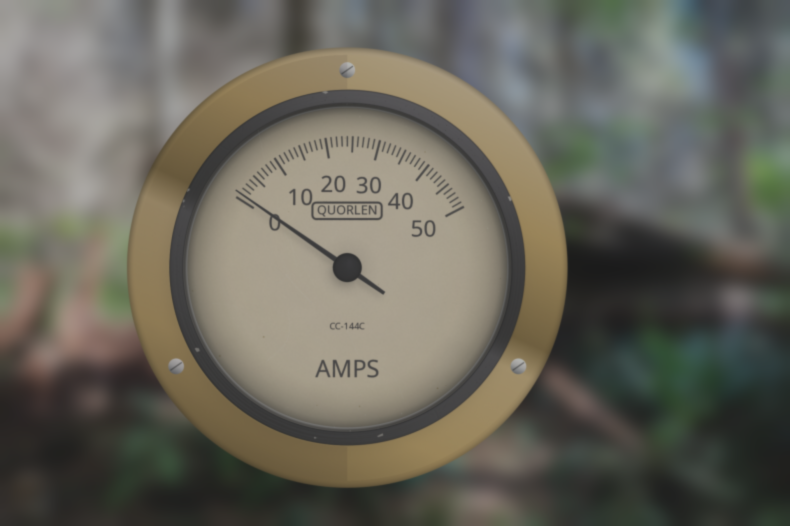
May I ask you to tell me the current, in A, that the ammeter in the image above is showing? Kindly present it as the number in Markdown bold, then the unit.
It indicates **1** A
